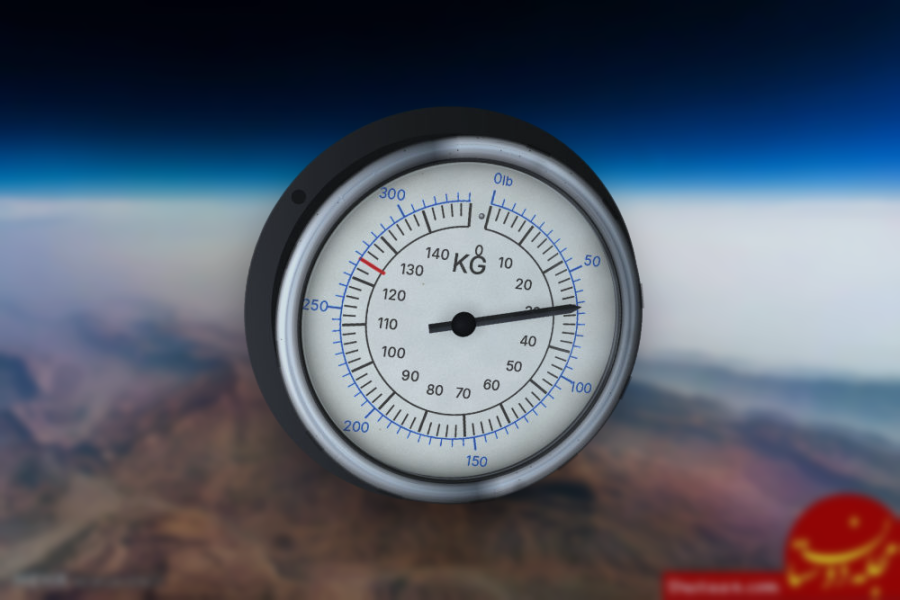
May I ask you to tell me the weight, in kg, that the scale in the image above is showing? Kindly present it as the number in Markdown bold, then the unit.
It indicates **30** kg
